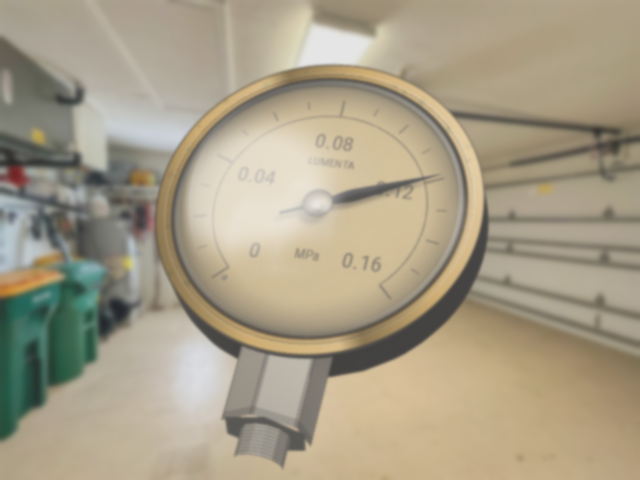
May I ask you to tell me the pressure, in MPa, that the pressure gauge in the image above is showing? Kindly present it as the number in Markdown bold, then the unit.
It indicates **0.12** MPa
